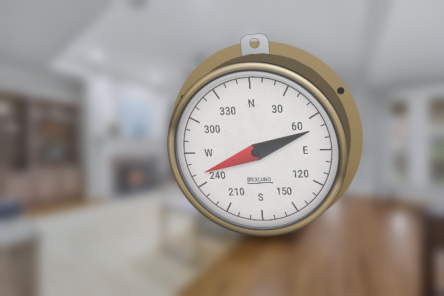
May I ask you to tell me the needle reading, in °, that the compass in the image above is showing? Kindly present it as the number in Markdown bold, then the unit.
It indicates **250** °
